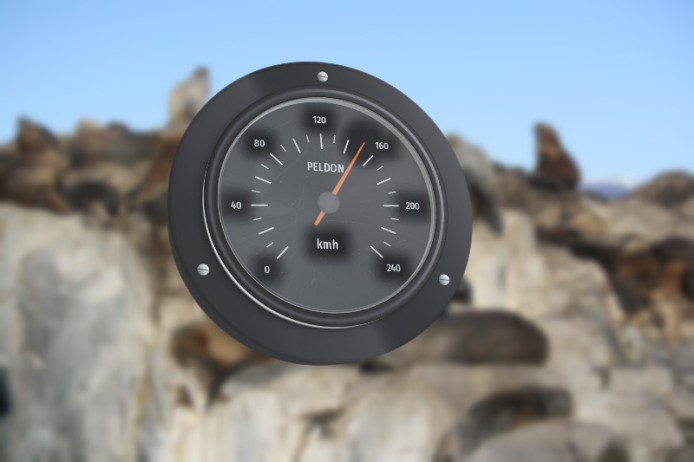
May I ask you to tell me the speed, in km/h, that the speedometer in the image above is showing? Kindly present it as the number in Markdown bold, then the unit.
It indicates **150** km/h
